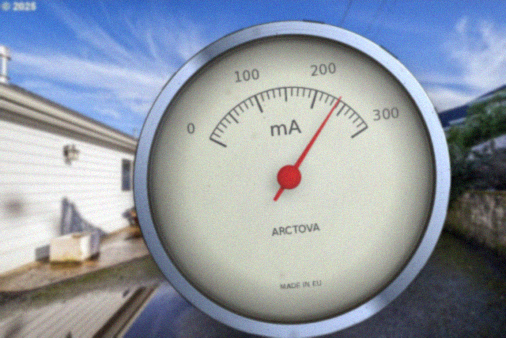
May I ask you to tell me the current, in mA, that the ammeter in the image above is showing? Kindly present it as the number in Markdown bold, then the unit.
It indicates **240** mA
